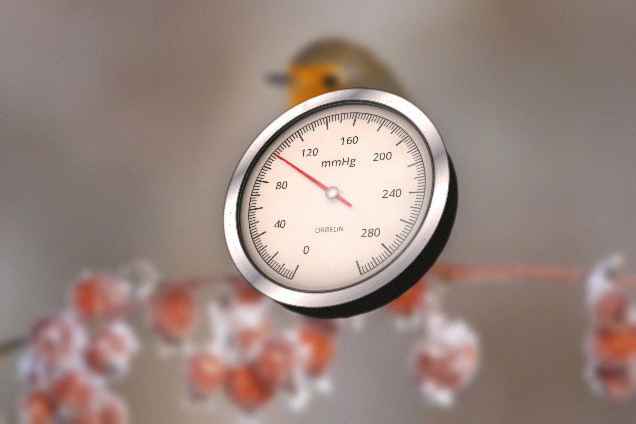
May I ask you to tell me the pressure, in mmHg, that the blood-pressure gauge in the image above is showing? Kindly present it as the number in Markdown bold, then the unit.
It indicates **100** mmHg
